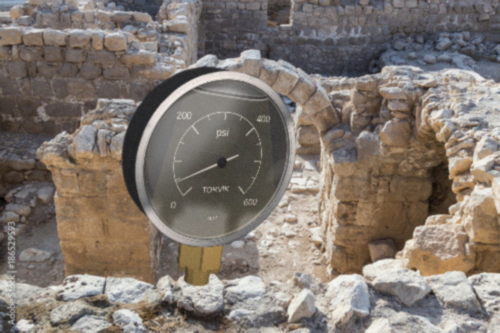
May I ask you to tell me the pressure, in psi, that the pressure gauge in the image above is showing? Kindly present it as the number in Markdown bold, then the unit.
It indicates **50** psi
